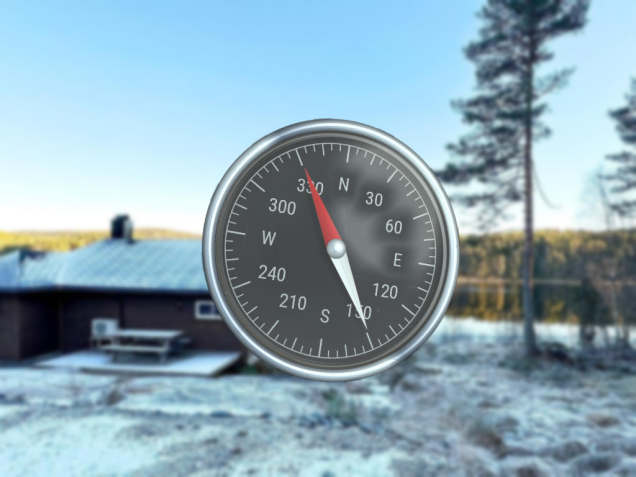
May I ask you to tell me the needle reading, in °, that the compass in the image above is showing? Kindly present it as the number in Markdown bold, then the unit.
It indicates **330** °
